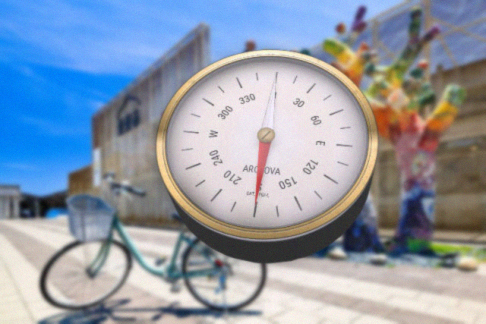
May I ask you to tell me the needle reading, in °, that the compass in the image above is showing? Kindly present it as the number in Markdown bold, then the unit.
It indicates **180** °
